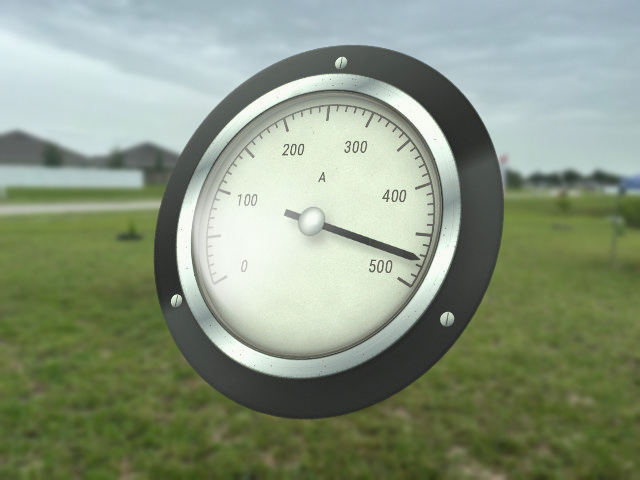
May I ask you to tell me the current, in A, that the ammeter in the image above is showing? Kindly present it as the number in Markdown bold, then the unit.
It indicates **475** A
